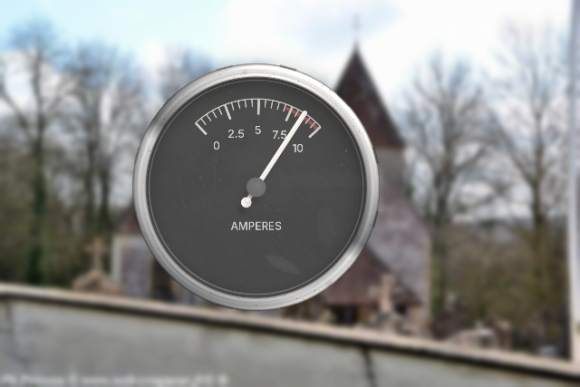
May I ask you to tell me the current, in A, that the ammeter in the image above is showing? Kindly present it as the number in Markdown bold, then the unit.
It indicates **8.5** A
